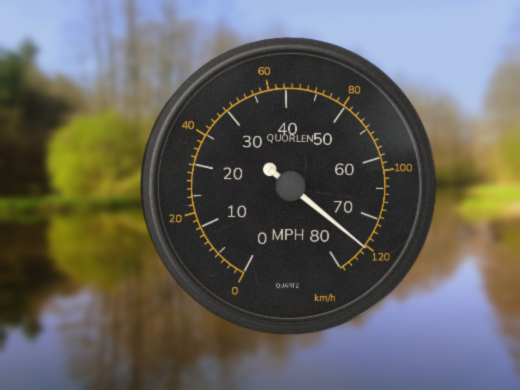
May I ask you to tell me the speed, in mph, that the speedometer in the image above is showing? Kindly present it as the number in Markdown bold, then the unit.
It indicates **75** mph
